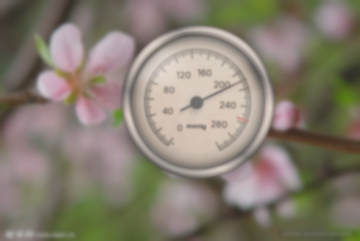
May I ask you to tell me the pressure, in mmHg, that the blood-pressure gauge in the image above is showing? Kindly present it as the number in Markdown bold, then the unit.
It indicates **210** mmHg
